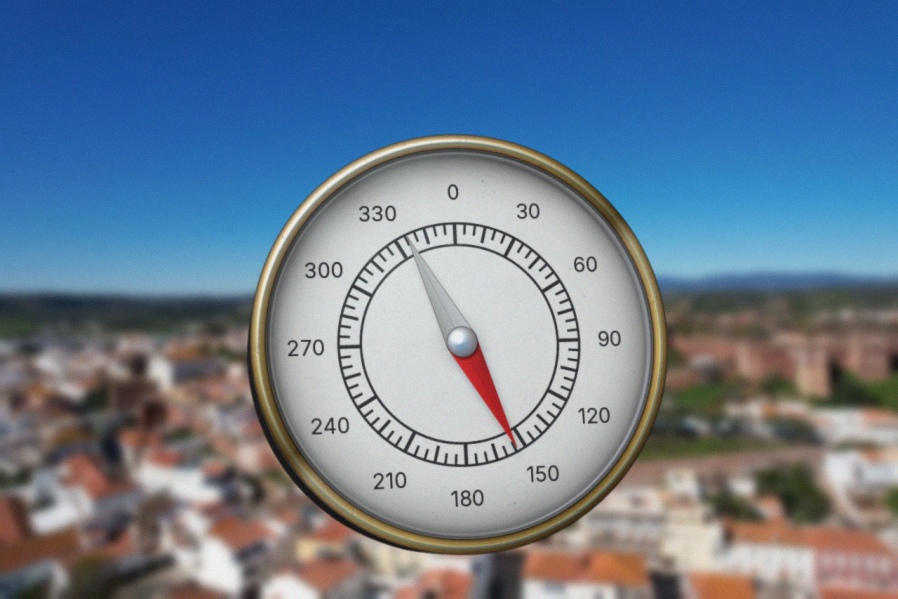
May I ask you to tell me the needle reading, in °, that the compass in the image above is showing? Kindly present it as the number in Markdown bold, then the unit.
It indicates **155** °
